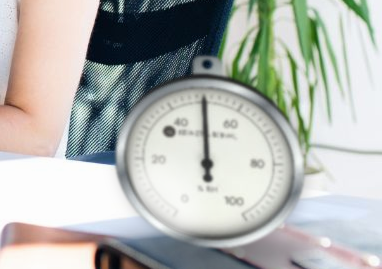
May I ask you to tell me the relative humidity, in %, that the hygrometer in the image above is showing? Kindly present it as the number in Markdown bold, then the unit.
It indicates **50** %
